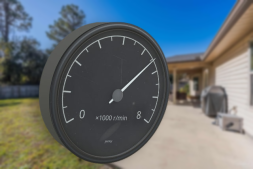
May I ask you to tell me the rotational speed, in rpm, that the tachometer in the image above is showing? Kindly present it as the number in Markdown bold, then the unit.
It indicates **5500** rpm
